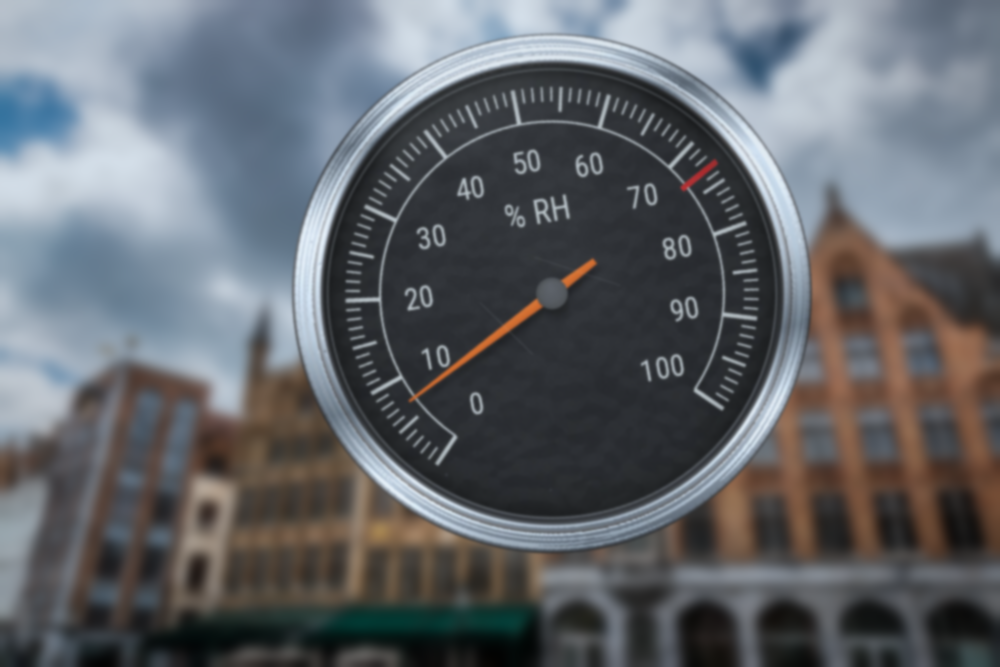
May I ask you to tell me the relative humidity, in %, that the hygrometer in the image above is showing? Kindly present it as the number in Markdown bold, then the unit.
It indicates **7** %
